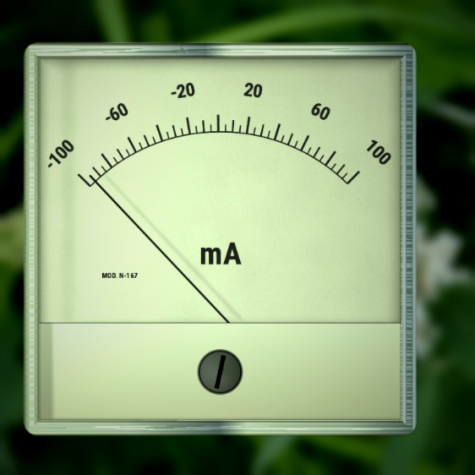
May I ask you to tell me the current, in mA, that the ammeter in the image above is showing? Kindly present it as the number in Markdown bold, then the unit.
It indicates **-95** mA
